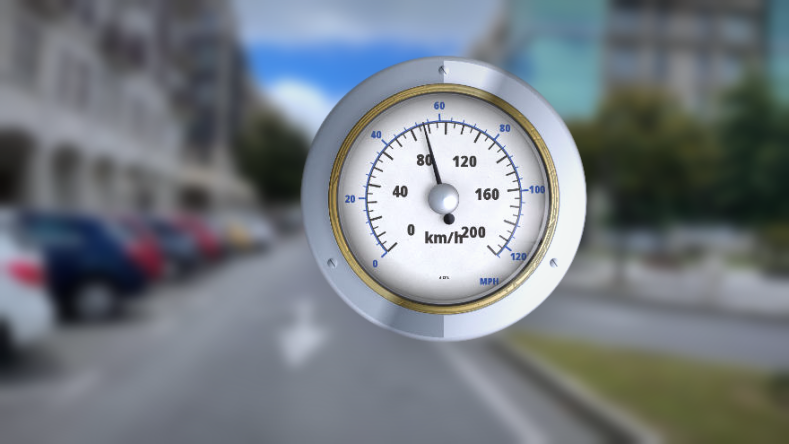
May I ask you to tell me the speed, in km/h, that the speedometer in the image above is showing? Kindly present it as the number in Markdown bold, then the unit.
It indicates **87.5** km/h
